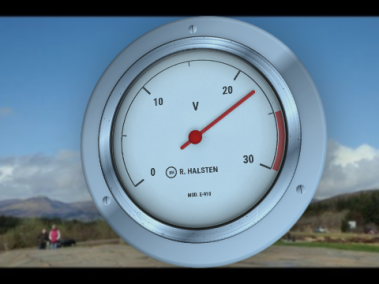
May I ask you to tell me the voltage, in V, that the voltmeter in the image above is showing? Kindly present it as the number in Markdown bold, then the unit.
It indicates **22.5** V
